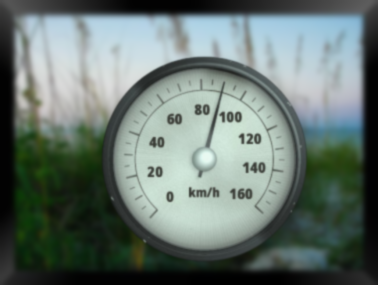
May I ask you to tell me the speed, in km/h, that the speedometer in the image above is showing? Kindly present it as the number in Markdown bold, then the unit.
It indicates **90** km/h
